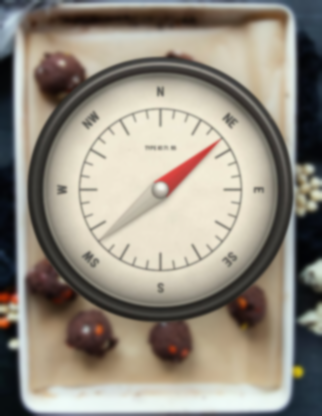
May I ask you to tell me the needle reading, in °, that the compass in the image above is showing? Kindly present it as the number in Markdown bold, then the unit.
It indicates **50** °
